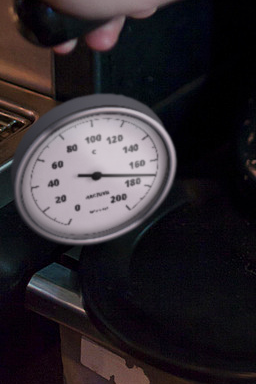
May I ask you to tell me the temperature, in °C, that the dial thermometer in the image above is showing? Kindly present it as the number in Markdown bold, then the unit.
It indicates **170** °C
